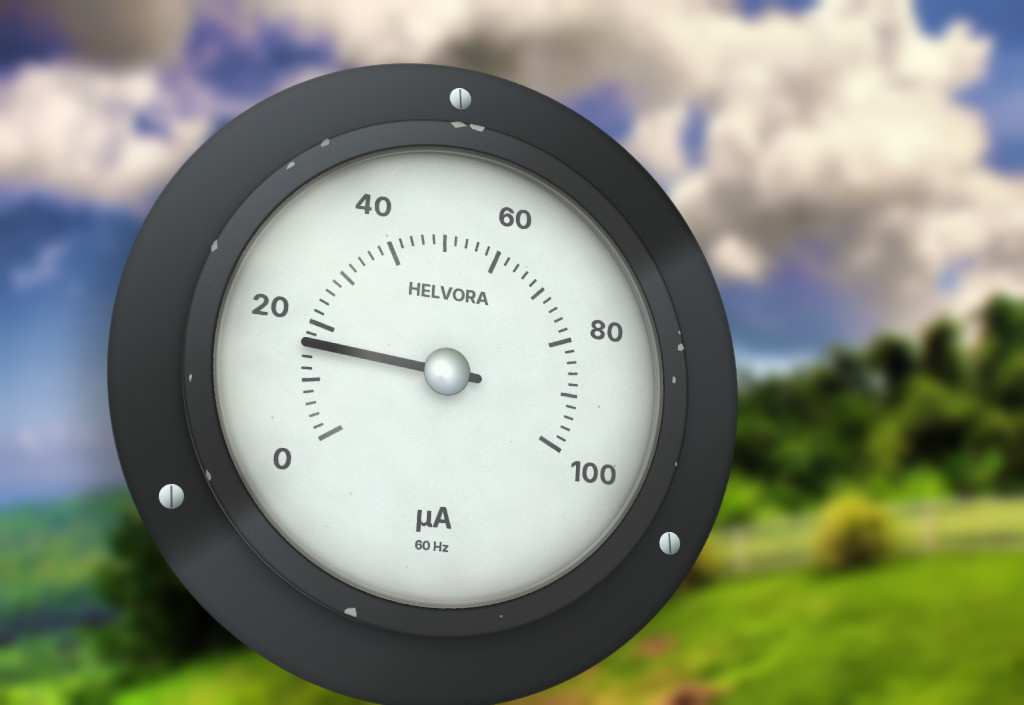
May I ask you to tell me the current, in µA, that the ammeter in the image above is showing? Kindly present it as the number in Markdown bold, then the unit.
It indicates **16** µA
